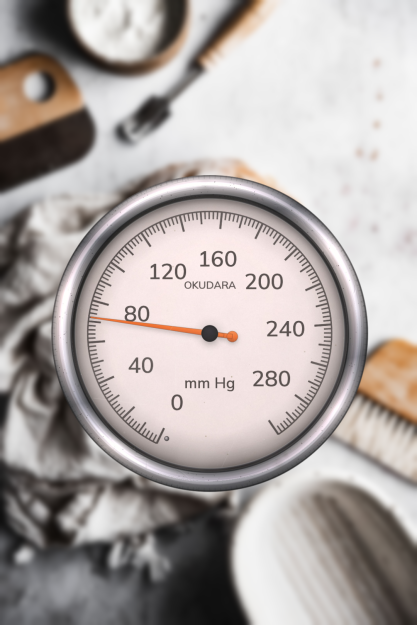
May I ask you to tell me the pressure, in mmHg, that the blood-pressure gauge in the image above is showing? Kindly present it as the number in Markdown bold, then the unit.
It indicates **72** mmHg
